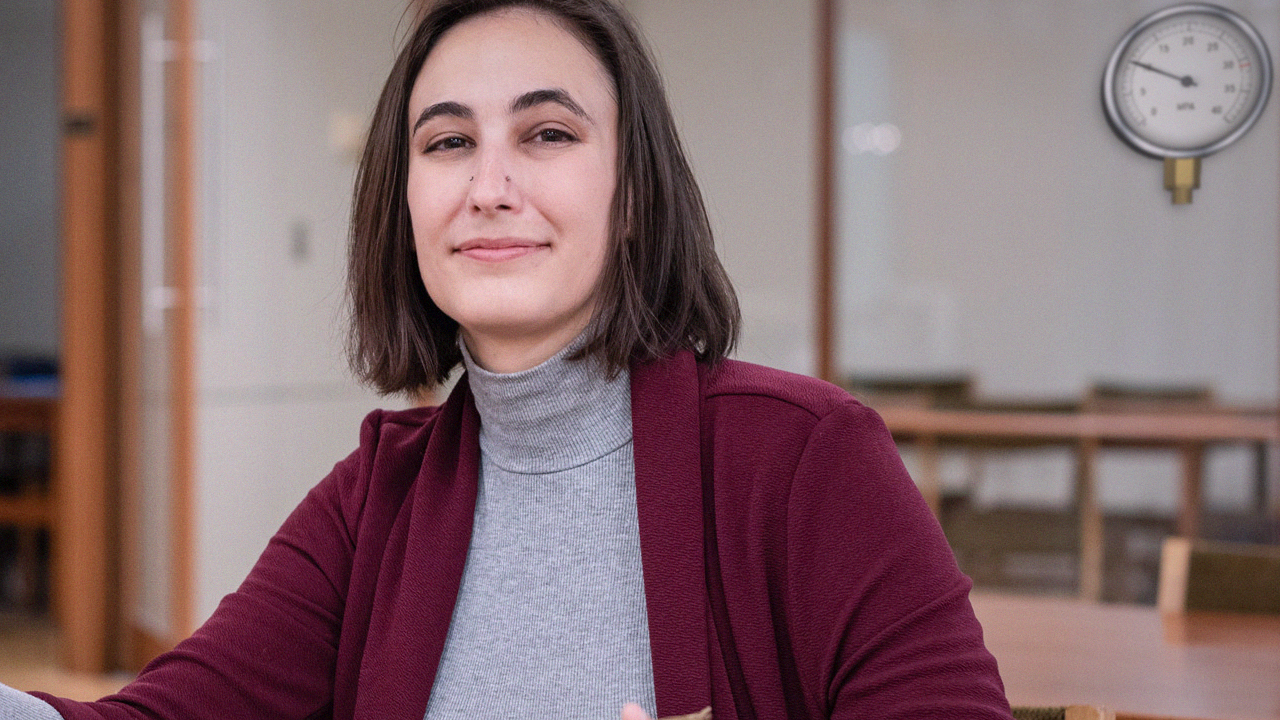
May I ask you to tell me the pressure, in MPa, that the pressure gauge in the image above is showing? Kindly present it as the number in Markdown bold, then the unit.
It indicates **10** MPa
